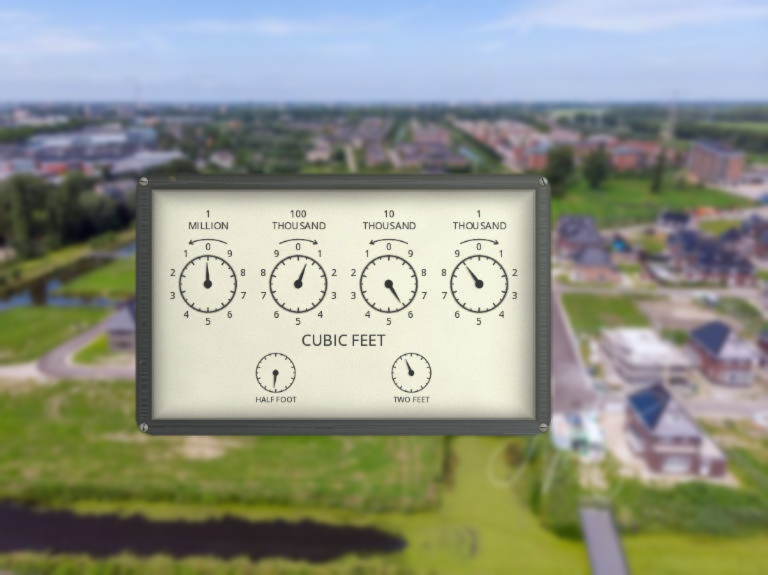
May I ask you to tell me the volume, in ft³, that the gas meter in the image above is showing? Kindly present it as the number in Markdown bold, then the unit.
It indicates **5900** ft³
